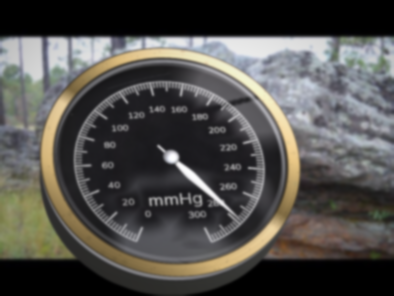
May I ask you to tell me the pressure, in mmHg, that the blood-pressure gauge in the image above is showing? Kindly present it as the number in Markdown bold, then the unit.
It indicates **280** mmHg
